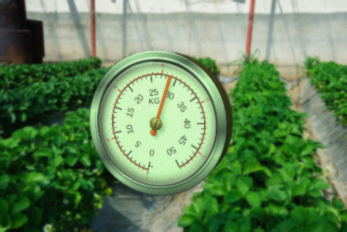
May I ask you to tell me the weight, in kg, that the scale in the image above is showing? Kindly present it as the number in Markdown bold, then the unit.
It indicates **29** kg
